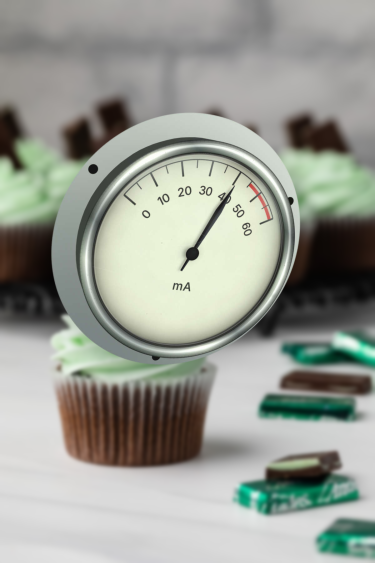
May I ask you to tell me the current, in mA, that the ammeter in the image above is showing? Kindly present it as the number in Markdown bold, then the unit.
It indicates **40** mA
